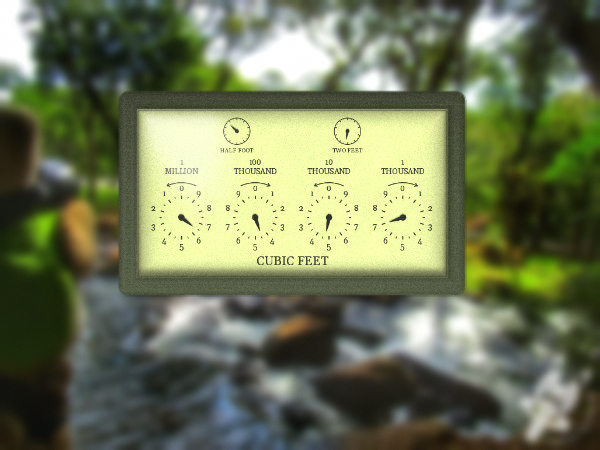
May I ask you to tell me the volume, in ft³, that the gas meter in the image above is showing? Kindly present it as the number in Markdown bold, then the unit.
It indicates **644700** ft³
